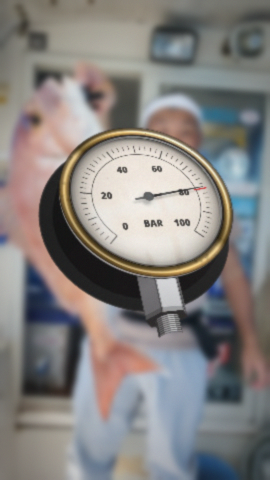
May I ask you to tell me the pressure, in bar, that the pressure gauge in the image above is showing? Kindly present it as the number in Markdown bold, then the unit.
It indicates **80** bar
